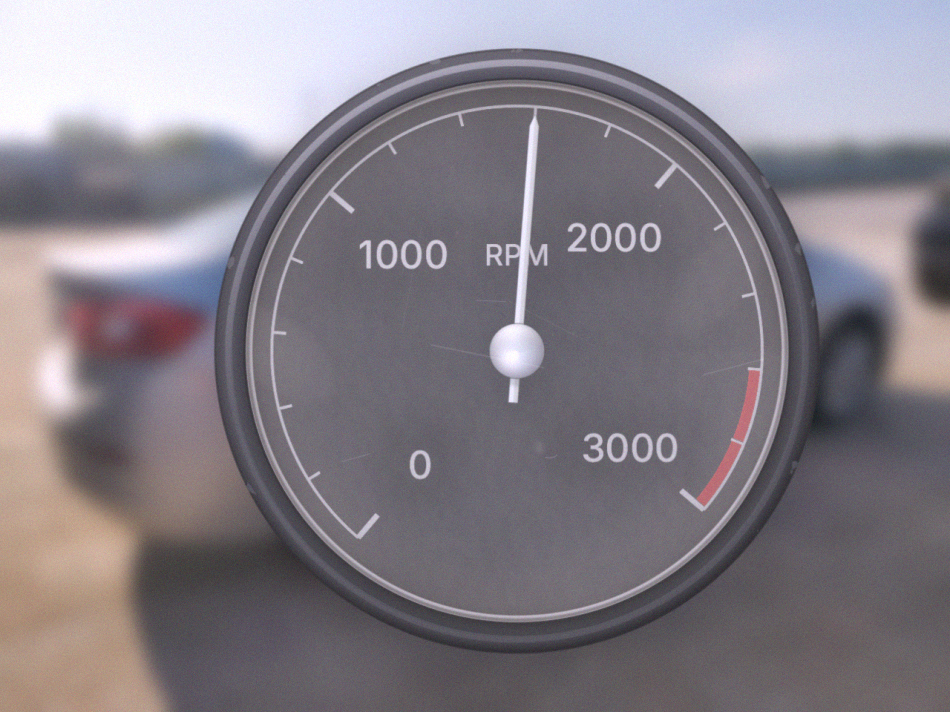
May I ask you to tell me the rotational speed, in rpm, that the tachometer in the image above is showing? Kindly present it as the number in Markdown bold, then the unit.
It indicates **1600** rpm
